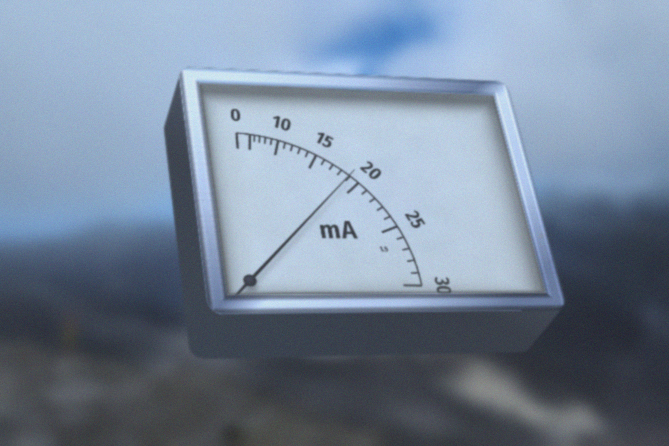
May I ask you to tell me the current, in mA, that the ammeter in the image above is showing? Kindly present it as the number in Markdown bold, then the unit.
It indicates **19** mA
